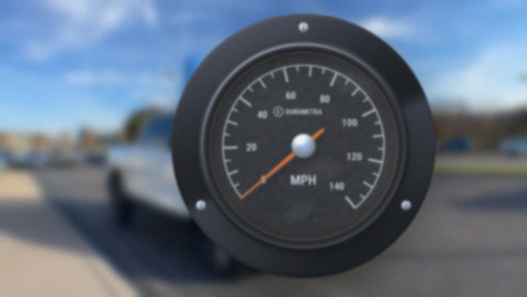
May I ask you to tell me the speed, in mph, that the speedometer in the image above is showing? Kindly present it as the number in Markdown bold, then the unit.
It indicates **0** mph
